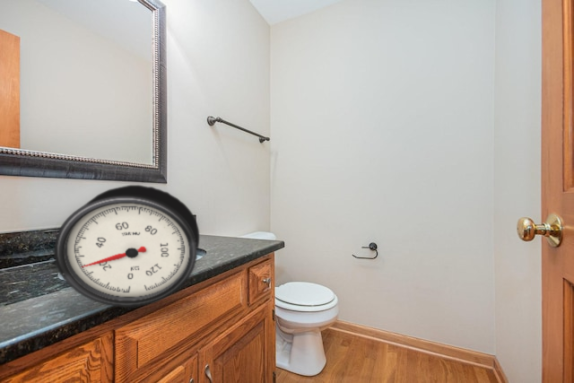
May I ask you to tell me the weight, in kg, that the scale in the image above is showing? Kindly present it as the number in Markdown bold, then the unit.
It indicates **25** kg
